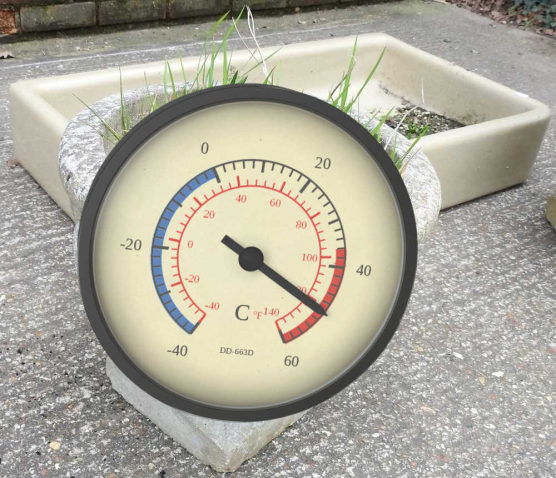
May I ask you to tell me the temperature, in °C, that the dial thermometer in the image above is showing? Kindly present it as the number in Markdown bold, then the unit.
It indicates **50** °C
